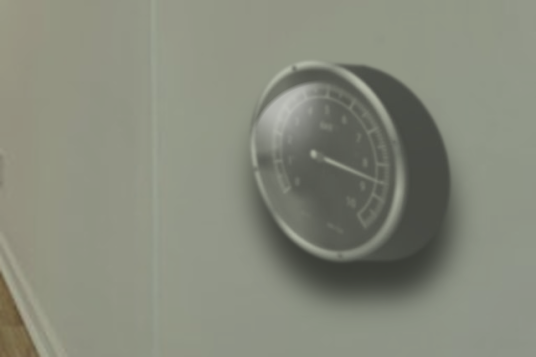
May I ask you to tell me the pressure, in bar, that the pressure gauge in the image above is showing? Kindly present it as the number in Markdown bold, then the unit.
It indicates **8.5** bar
